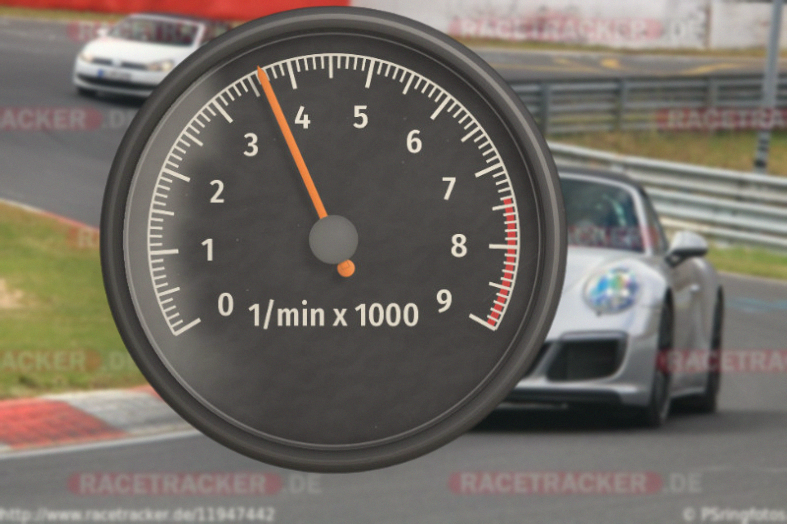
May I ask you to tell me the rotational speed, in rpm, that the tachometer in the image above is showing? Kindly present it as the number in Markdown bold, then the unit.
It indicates **3650** rpm
